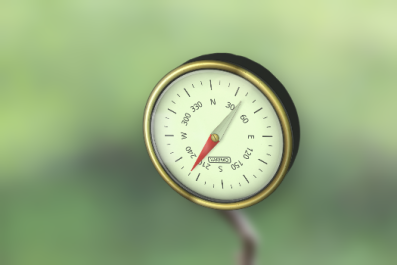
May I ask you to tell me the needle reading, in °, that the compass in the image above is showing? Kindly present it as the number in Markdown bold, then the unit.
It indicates **220** °
